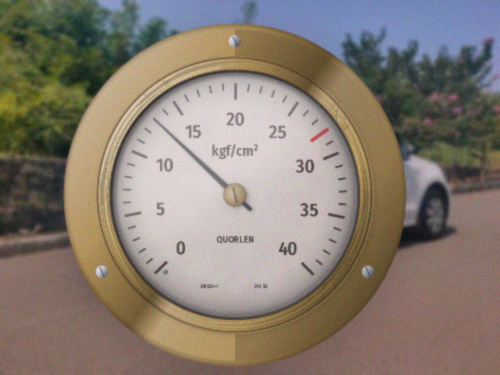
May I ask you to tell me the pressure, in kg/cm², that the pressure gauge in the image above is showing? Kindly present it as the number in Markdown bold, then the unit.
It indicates **13** kg/cm²
